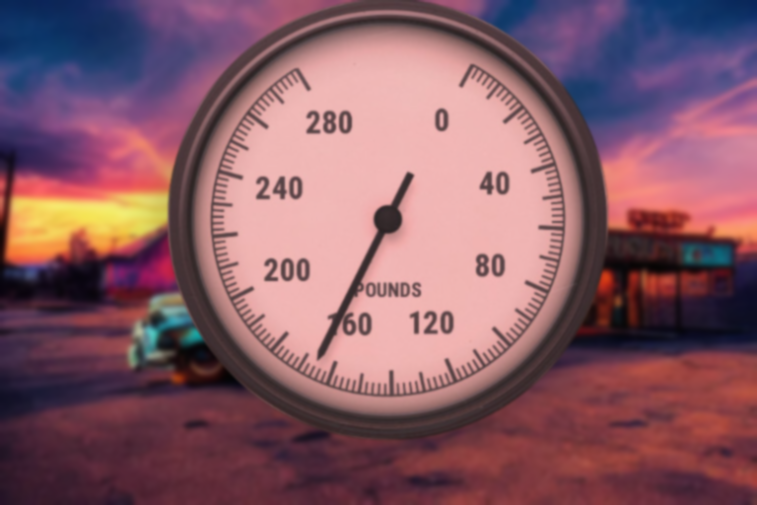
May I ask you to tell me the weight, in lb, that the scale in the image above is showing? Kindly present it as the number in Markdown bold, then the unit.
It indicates **166** lb
